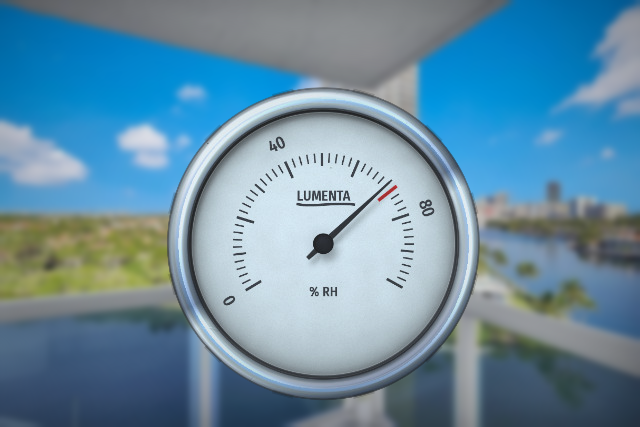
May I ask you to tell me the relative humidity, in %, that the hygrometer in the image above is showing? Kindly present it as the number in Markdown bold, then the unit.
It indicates **70** %
